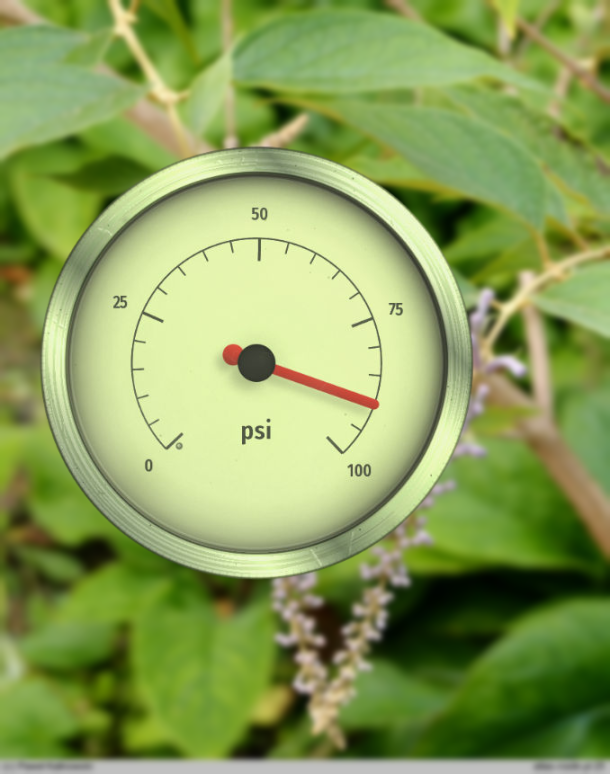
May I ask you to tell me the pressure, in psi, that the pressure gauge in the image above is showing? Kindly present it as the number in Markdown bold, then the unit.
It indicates **90** psi
